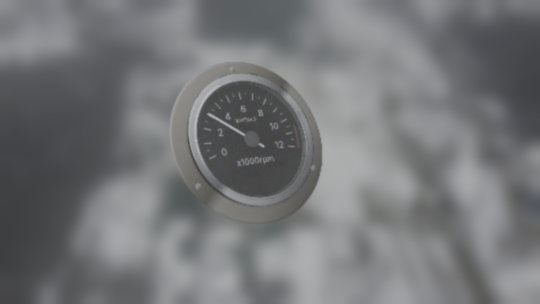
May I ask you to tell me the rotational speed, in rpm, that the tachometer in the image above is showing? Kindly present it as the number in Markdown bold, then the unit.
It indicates **3000** rpm
